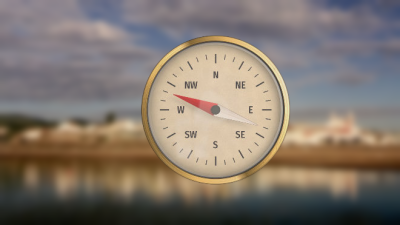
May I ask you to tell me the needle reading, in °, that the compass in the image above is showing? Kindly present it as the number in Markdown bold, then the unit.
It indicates **290** °
